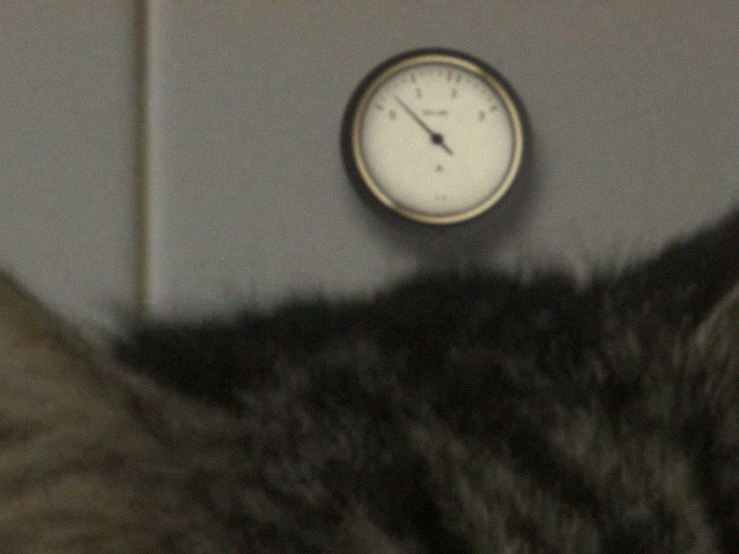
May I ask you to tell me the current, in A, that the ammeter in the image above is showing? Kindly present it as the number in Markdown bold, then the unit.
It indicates **0.4** A
